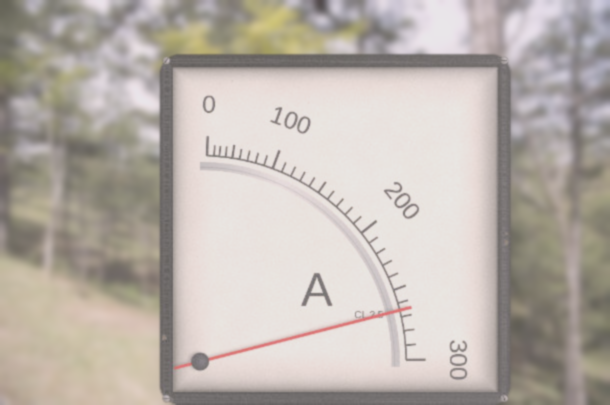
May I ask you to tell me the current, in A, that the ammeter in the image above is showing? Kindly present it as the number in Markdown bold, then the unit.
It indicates **265** A
